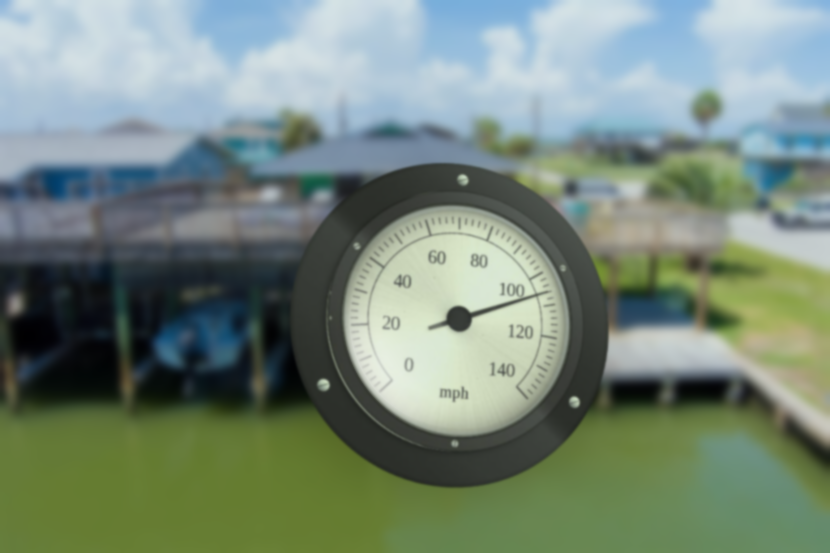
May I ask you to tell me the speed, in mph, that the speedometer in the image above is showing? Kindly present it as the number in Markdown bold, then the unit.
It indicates **106** mph
